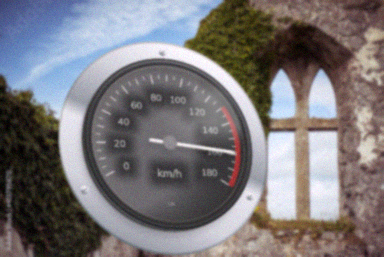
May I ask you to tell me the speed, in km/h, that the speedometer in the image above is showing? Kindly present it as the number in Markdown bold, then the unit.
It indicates **160** km/h
